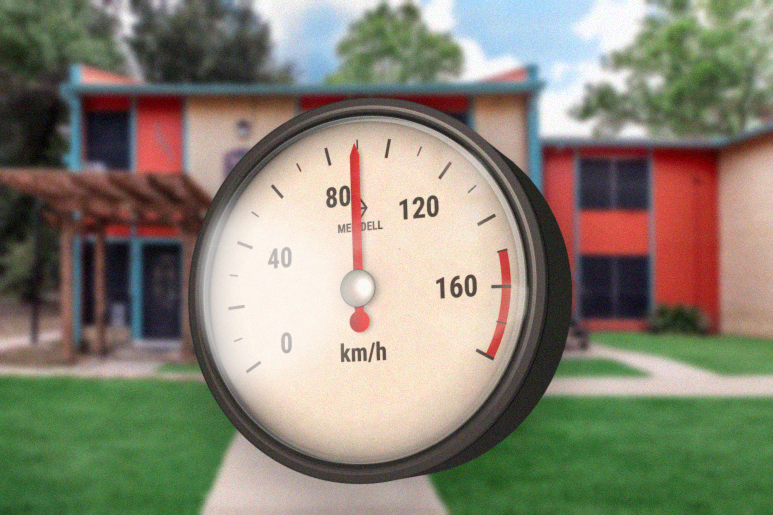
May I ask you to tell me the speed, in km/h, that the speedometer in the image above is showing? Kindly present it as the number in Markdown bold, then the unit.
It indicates **90** km/h
